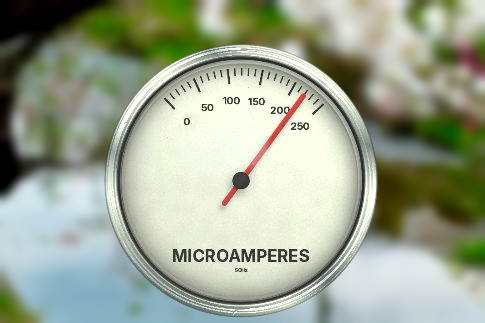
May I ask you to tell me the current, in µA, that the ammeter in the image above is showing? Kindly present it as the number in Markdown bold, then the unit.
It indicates **220** µA
